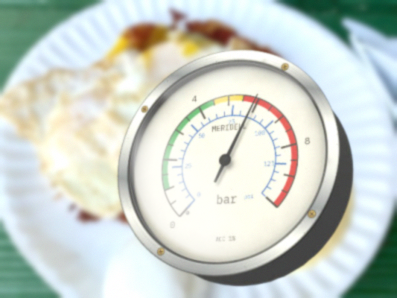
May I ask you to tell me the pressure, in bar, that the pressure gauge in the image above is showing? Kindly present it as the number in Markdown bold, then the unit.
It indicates **6** bar
